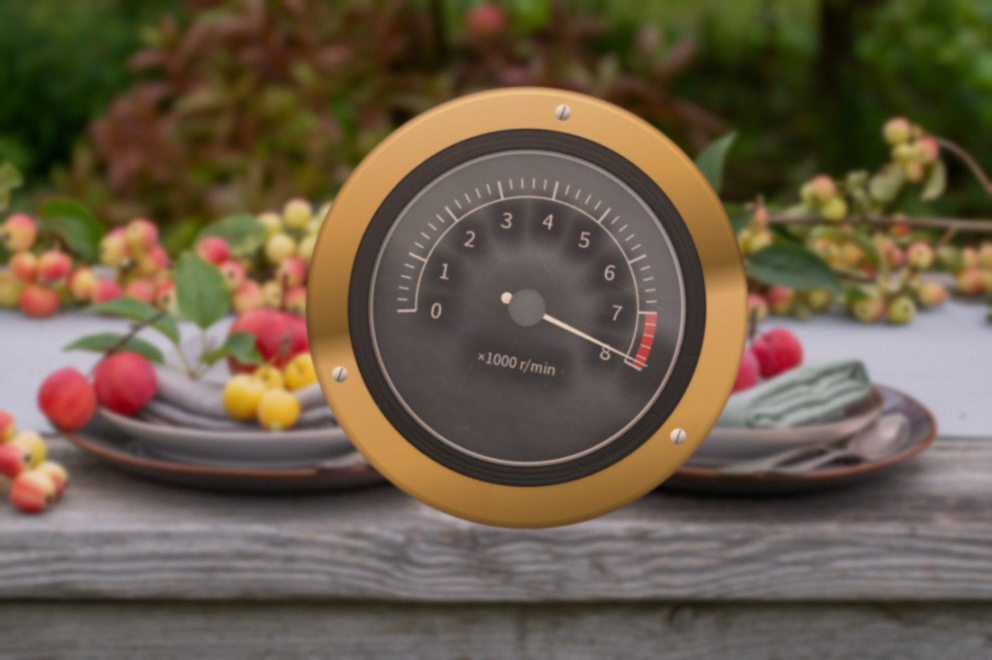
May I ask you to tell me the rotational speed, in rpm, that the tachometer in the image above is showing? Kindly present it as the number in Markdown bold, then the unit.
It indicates **7900** rpm
